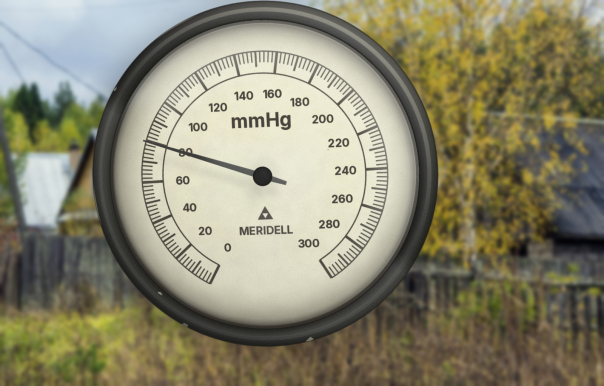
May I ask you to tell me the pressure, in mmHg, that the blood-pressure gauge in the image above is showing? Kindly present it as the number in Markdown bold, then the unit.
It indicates **80** mmHg
